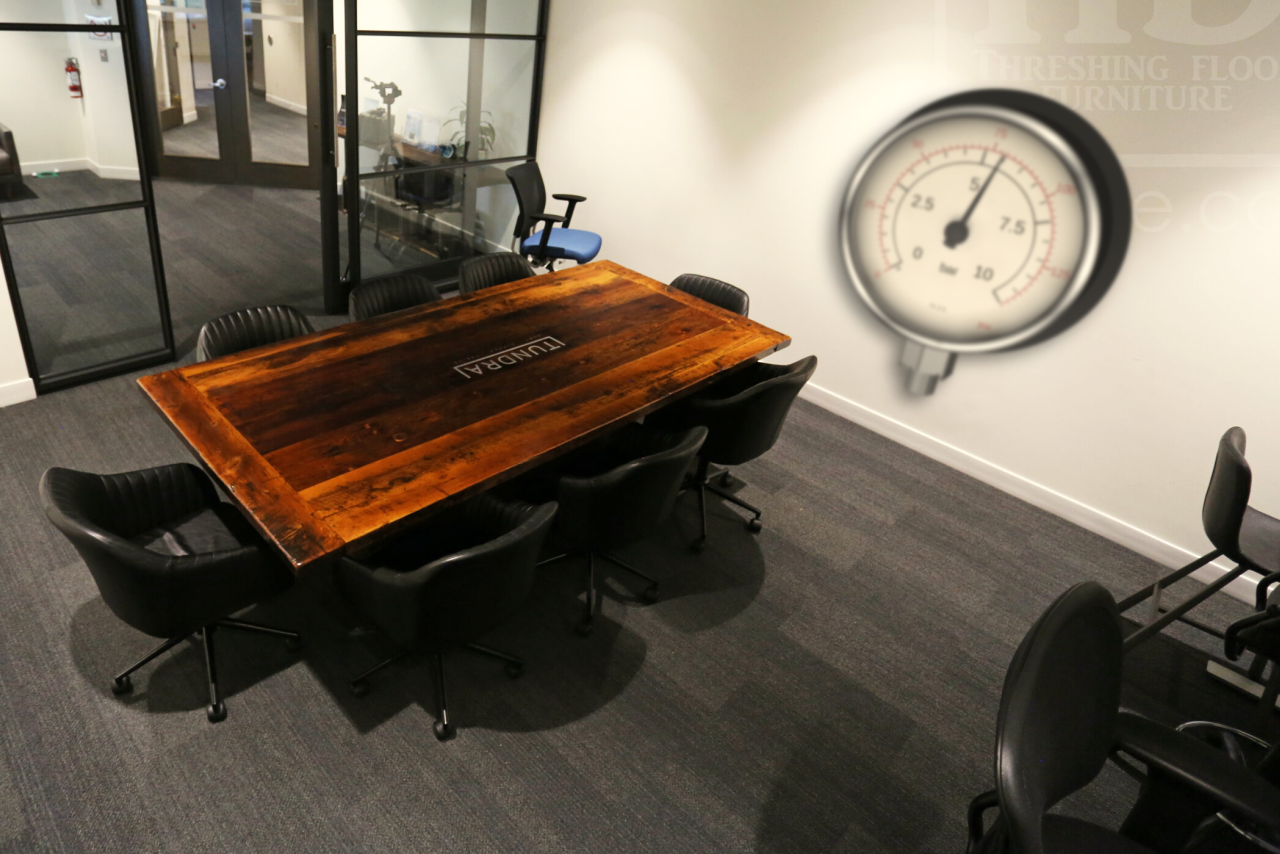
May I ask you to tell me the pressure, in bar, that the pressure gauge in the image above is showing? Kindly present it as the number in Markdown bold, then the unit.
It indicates **5.5** bar
